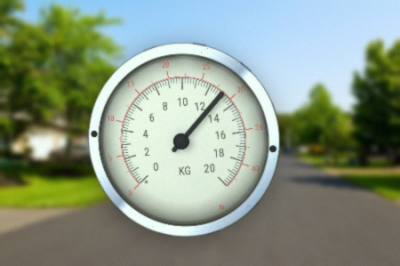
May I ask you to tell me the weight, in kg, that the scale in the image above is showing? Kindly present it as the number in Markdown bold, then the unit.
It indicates **13** kg
